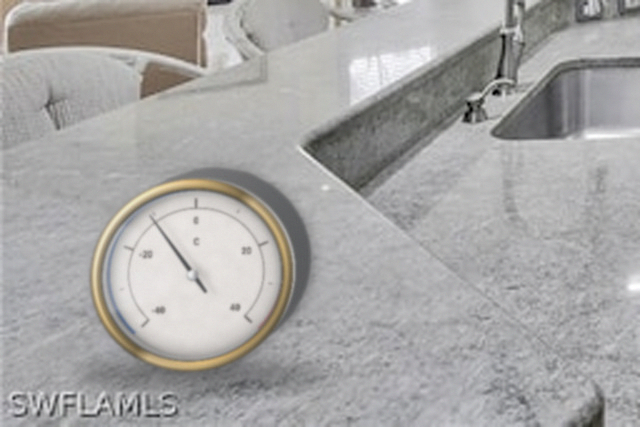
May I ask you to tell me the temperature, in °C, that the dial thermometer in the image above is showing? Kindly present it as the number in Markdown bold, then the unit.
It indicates **-10** °C
